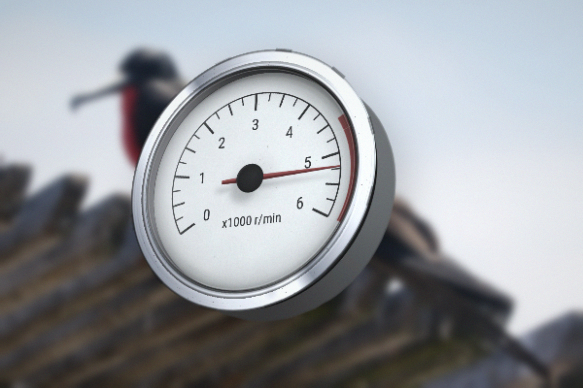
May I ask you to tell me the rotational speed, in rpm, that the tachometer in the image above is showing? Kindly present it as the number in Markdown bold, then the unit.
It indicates **5250** rpm
